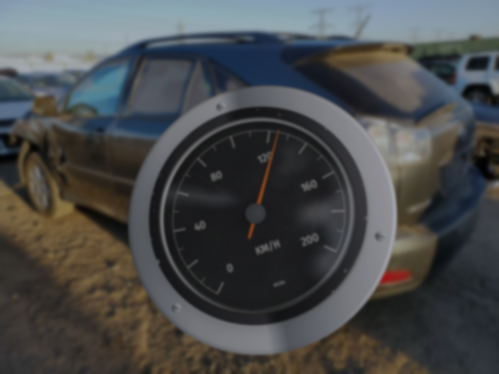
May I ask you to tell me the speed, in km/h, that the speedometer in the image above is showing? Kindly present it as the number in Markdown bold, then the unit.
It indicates **125** km/h
